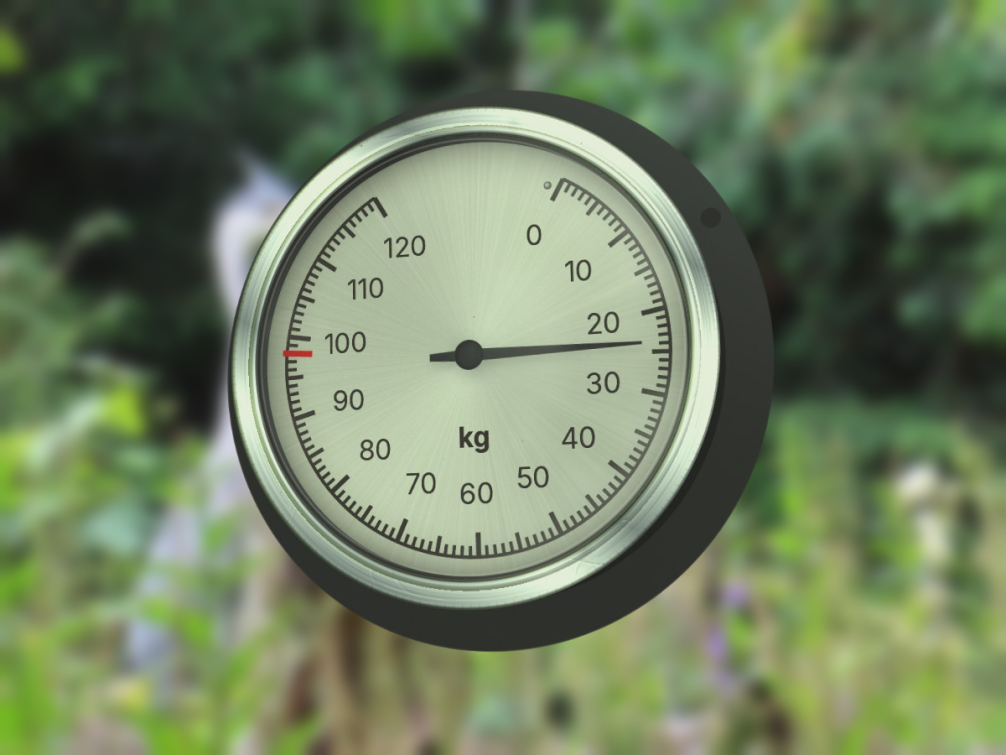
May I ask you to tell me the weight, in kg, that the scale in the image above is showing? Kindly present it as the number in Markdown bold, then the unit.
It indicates **24** kg
